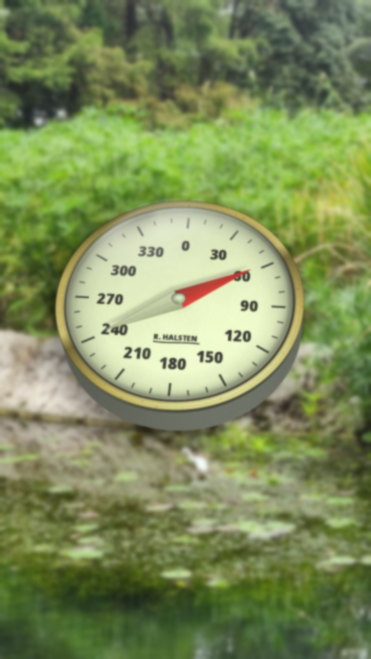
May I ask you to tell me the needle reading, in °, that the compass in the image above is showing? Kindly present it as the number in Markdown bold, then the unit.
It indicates **60** °
